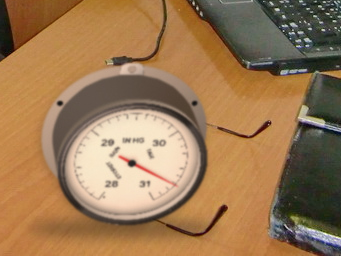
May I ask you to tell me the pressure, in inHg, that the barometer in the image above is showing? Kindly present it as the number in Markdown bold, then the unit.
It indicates **30.7** inHg
